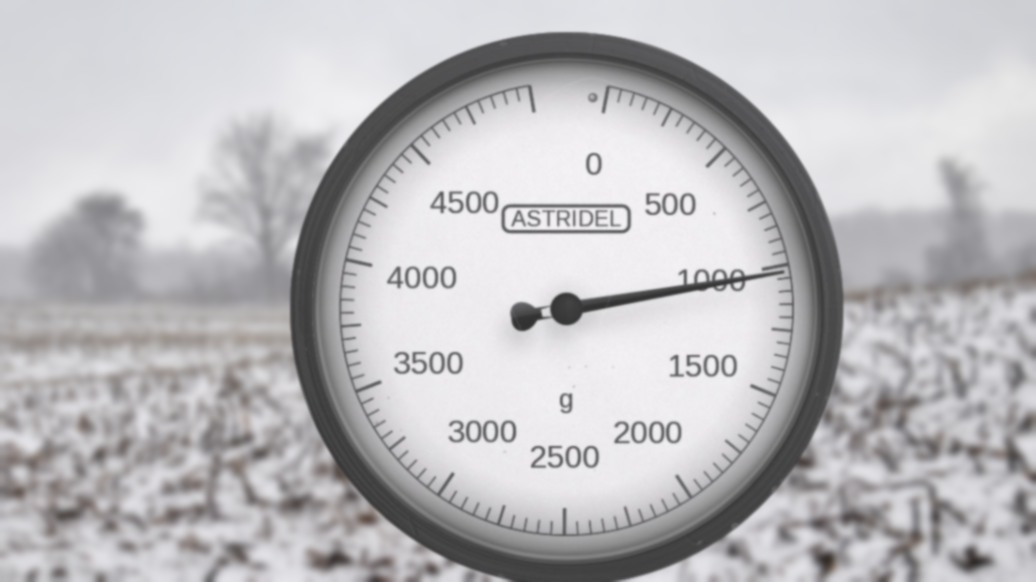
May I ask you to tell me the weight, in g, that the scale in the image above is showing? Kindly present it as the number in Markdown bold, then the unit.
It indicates **1025** g
